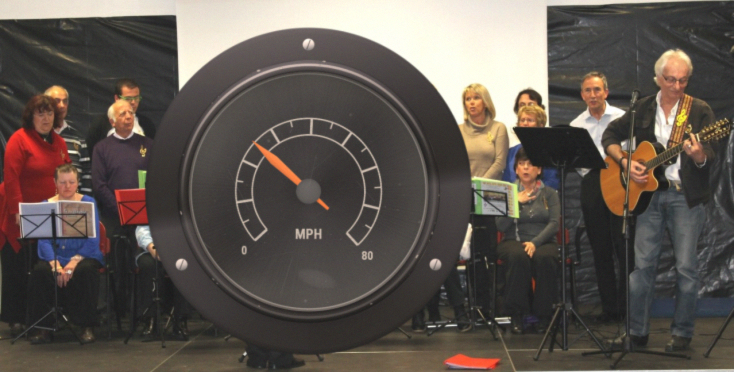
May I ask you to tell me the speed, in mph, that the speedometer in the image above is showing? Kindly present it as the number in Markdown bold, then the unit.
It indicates **25** mph
